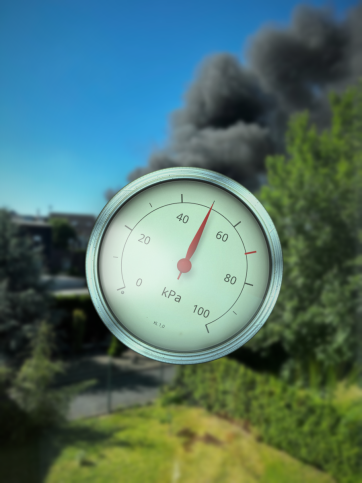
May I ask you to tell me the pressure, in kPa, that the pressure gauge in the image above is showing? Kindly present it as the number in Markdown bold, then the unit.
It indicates **50** kPa
